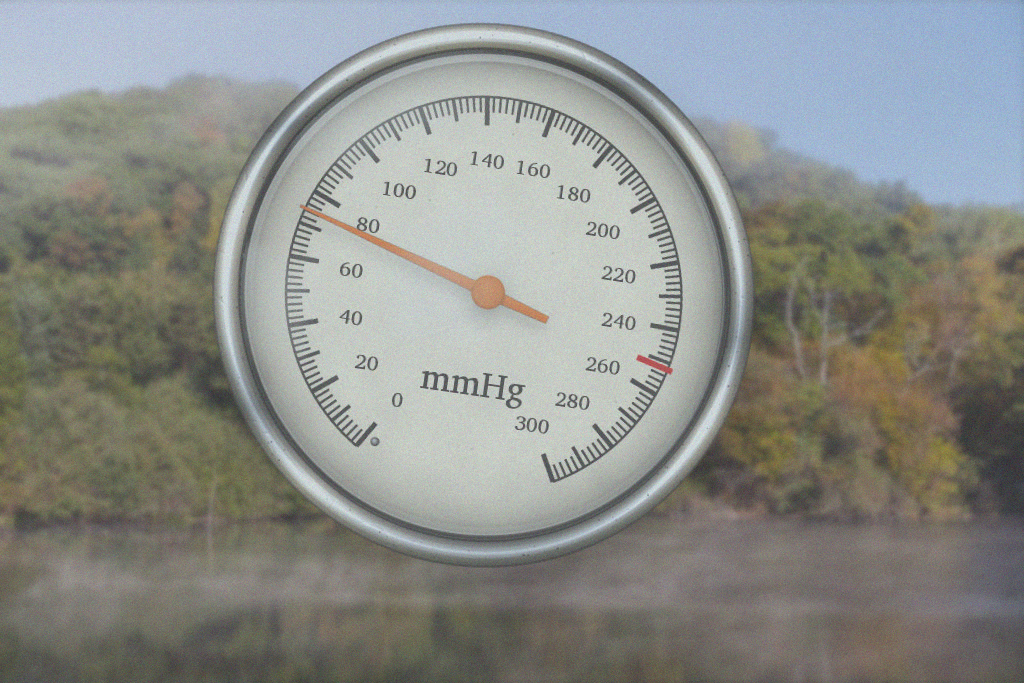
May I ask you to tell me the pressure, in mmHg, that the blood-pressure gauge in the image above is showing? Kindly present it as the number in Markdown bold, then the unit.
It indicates **74** mmHg
